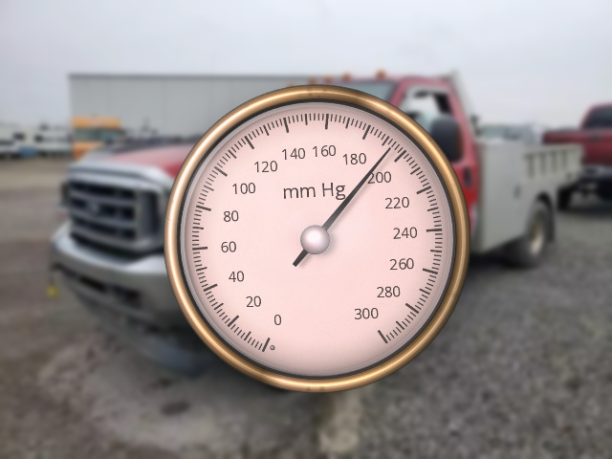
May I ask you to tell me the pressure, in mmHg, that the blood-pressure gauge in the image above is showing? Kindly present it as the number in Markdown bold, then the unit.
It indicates **194** mmHg
